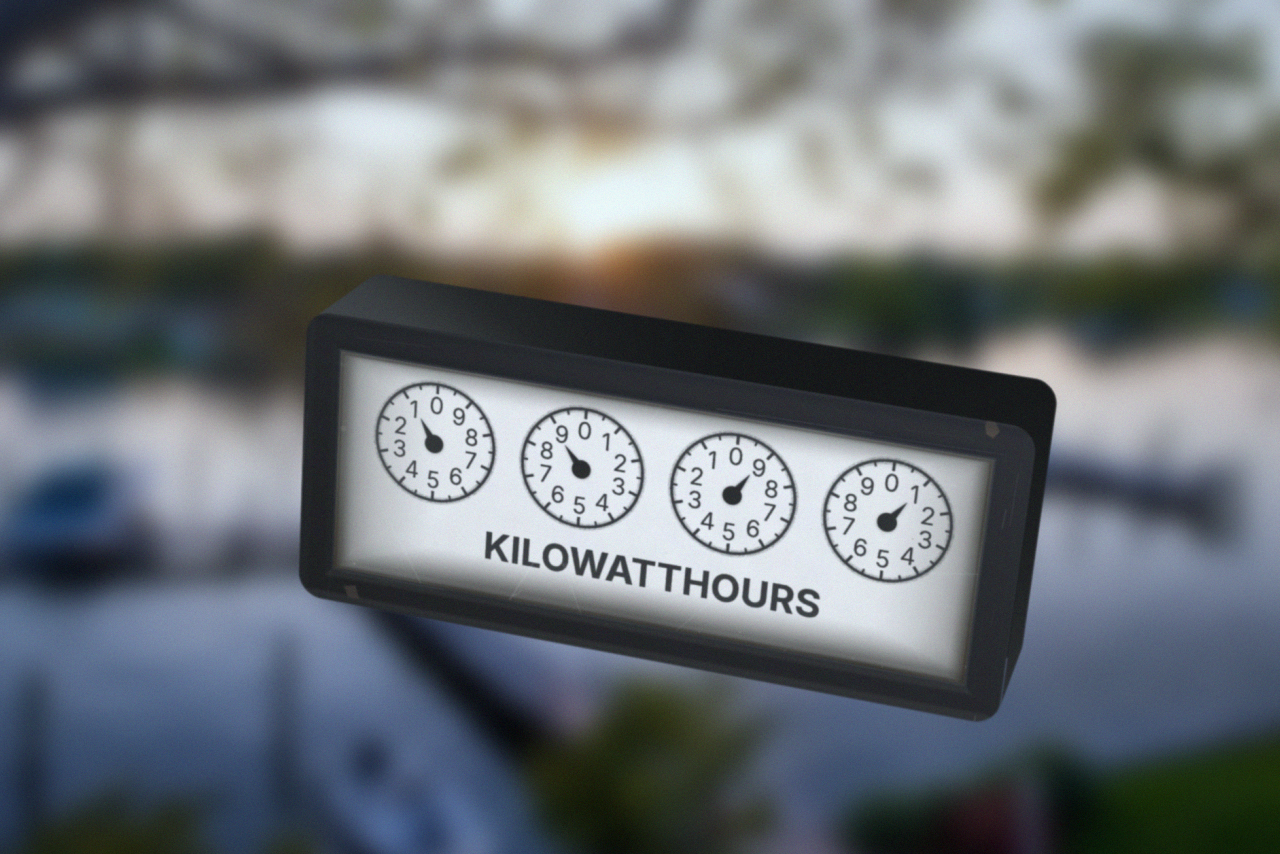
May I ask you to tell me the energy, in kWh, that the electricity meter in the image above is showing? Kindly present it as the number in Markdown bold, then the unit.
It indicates **891** kWh
